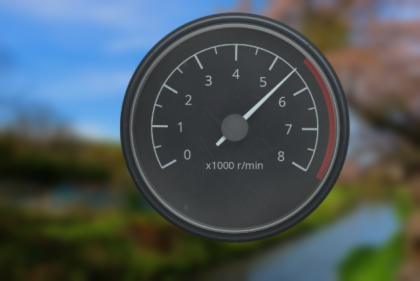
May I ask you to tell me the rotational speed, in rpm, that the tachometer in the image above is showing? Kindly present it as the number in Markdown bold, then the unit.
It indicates **5500** rpm
